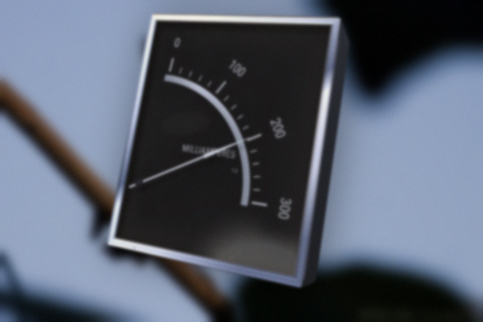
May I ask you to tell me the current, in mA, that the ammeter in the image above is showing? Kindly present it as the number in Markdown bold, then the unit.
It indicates **200** mA
